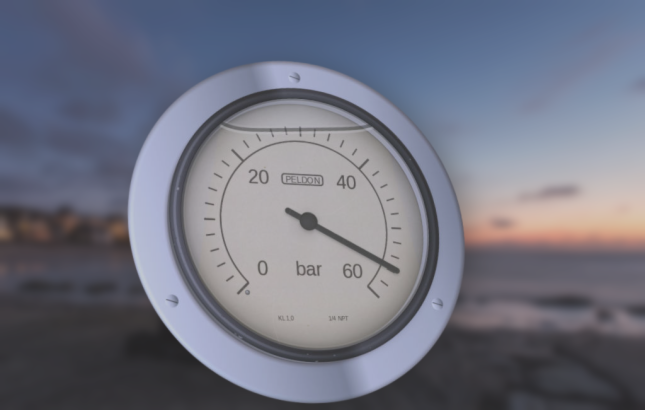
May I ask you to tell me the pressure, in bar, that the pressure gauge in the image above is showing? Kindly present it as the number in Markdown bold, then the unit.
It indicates **56** bar
